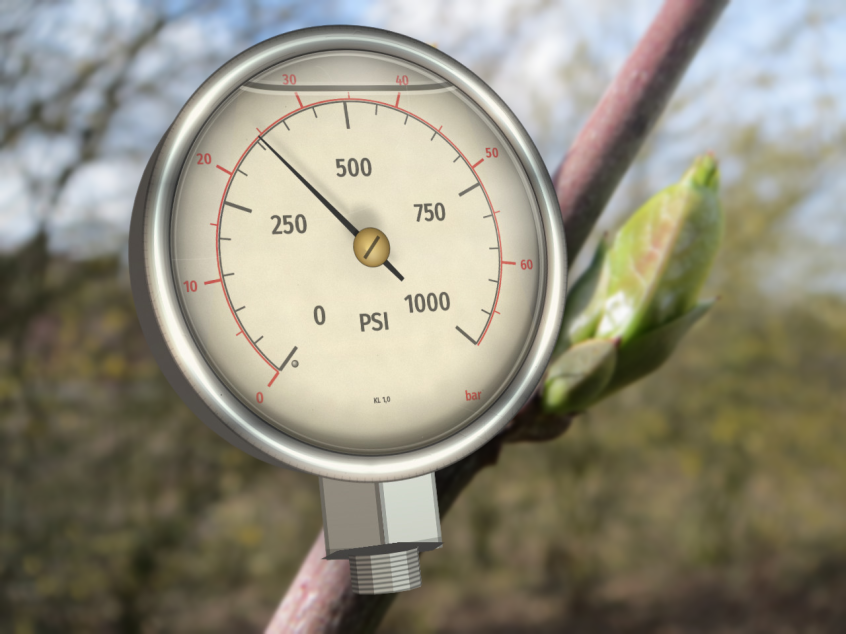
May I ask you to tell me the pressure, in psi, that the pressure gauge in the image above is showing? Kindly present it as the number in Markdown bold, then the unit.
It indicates **350** psi
